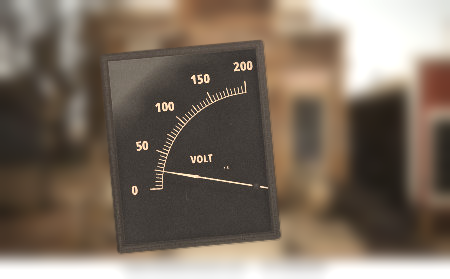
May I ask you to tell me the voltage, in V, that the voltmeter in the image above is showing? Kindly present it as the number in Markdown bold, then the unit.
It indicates **25** V
